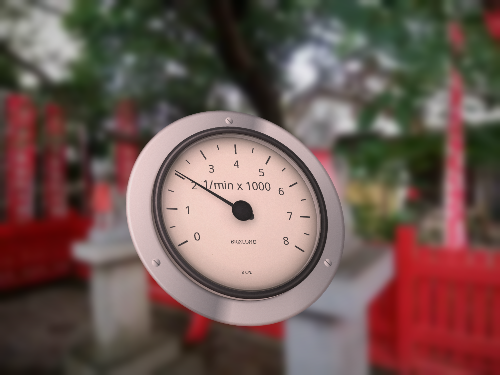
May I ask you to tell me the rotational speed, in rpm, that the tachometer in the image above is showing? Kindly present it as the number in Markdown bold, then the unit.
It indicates **2000** rpm
